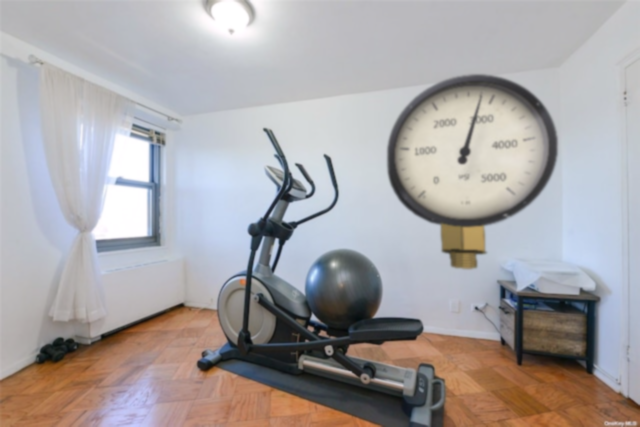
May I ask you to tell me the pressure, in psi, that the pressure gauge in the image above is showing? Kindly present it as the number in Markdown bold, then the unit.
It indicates **2800** psi
